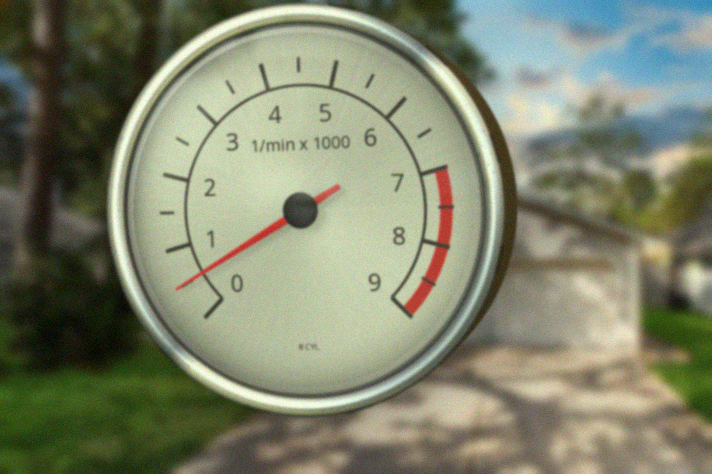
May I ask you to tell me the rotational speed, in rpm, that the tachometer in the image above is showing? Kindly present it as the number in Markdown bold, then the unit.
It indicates **500** rpm
